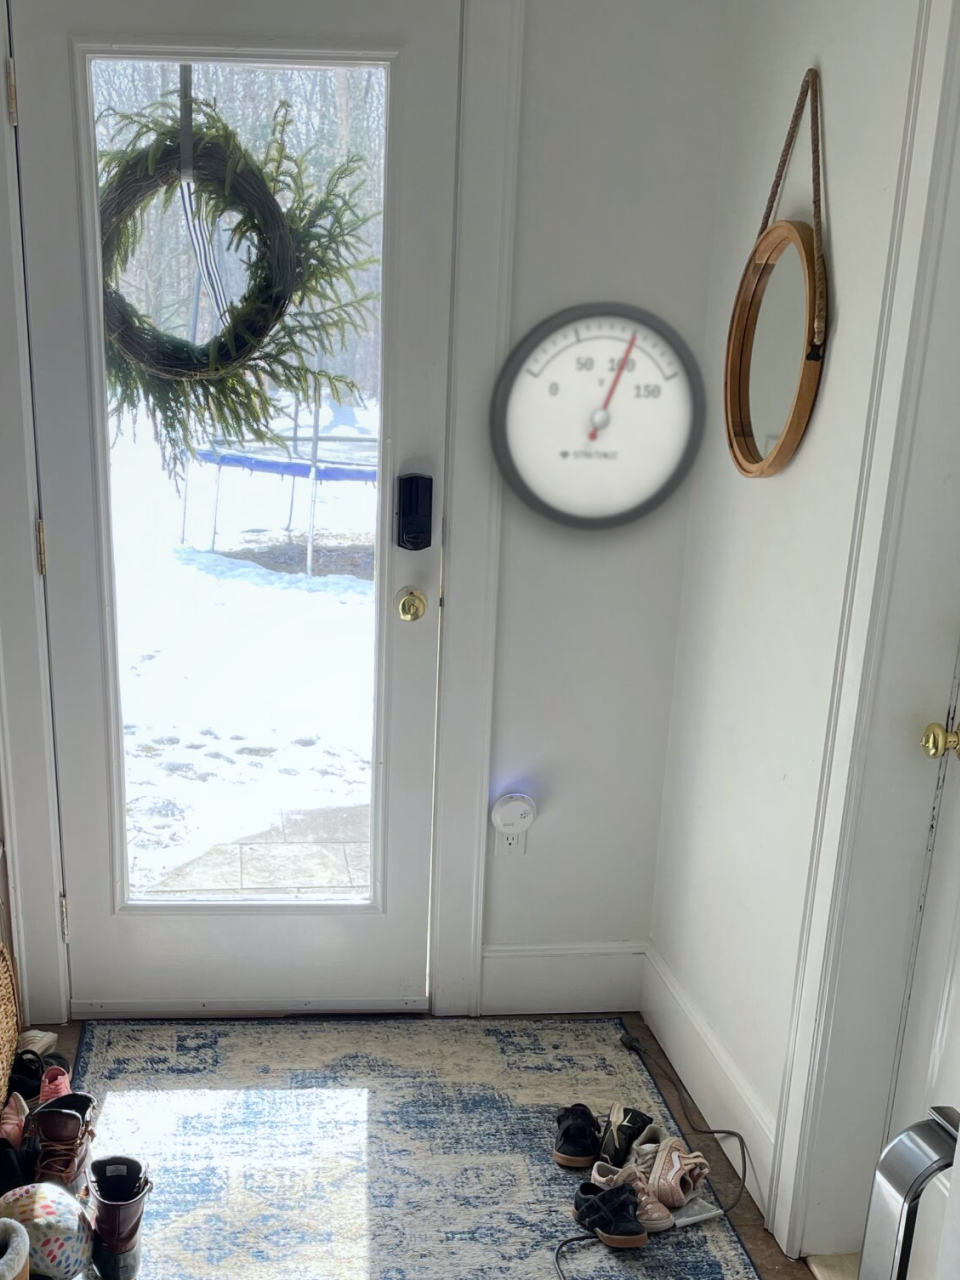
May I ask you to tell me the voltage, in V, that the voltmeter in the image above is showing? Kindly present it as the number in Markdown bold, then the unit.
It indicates **100** V
